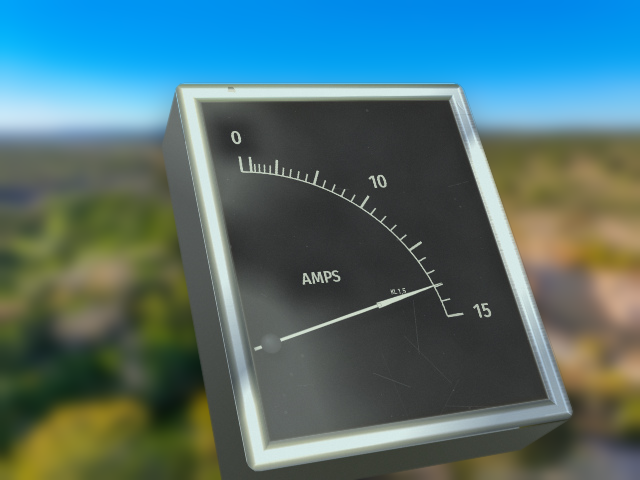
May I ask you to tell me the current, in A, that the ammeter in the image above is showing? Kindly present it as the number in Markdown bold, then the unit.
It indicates **14** A
